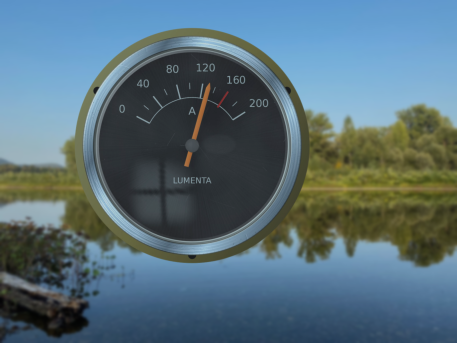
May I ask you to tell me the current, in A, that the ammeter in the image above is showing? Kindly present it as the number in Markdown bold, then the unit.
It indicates **130** A
